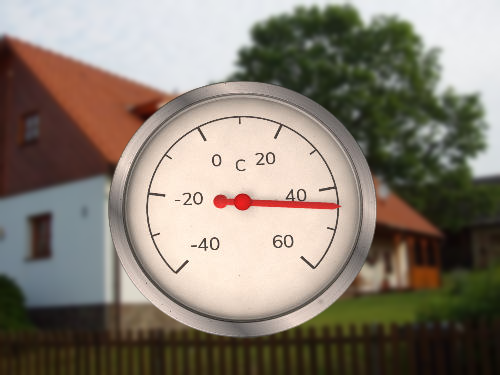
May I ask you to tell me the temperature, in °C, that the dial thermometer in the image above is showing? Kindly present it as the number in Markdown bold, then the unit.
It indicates **45** °C
